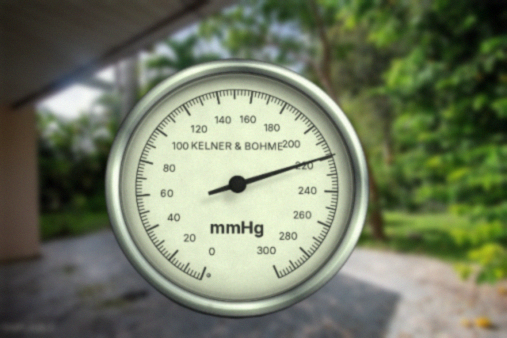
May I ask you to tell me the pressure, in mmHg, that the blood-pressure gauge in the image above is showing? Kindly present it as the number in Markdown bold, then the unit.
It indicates **220** mmHg
